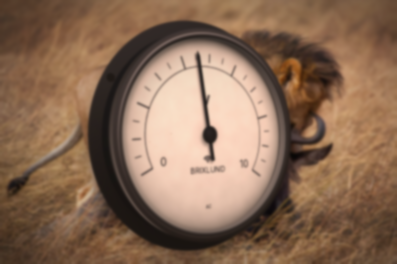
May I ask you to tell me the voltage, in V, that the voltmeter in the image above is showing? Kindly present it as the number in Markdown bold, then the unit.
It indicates **4.5** V
